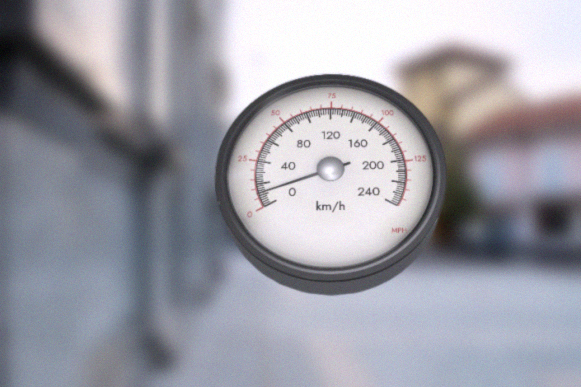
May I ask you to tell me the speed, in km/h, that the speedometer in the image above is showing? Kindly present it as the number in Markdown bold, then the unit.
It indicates **10** km/h
